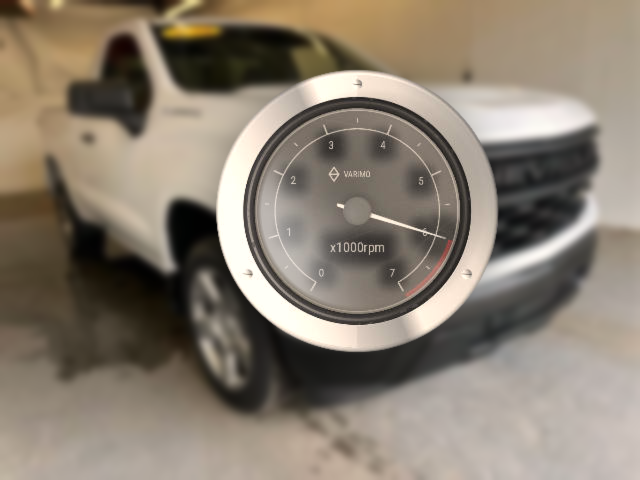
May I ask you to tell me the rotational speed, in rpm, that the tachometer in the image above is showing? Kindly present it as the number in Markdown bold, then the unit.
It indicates **6000** rpm
